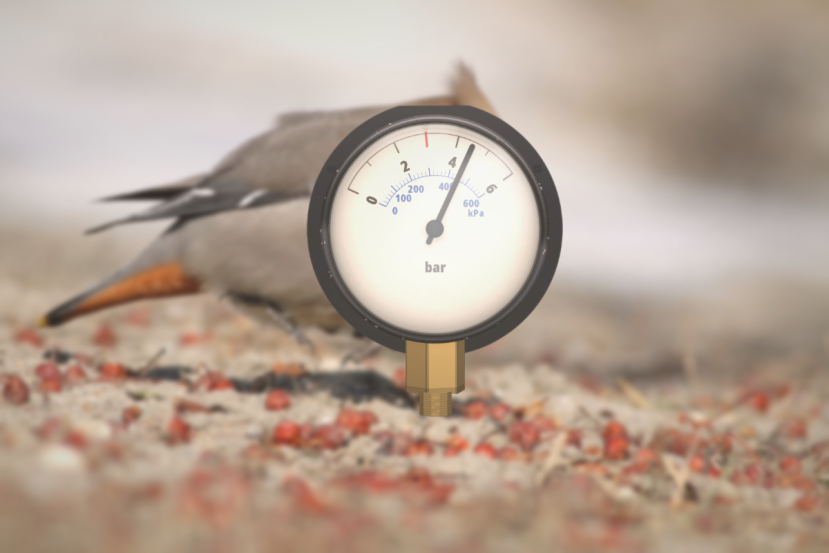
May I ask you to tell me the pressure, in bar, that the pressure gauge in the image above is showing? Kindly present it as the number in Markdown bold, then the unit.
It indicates **4.5** bar
